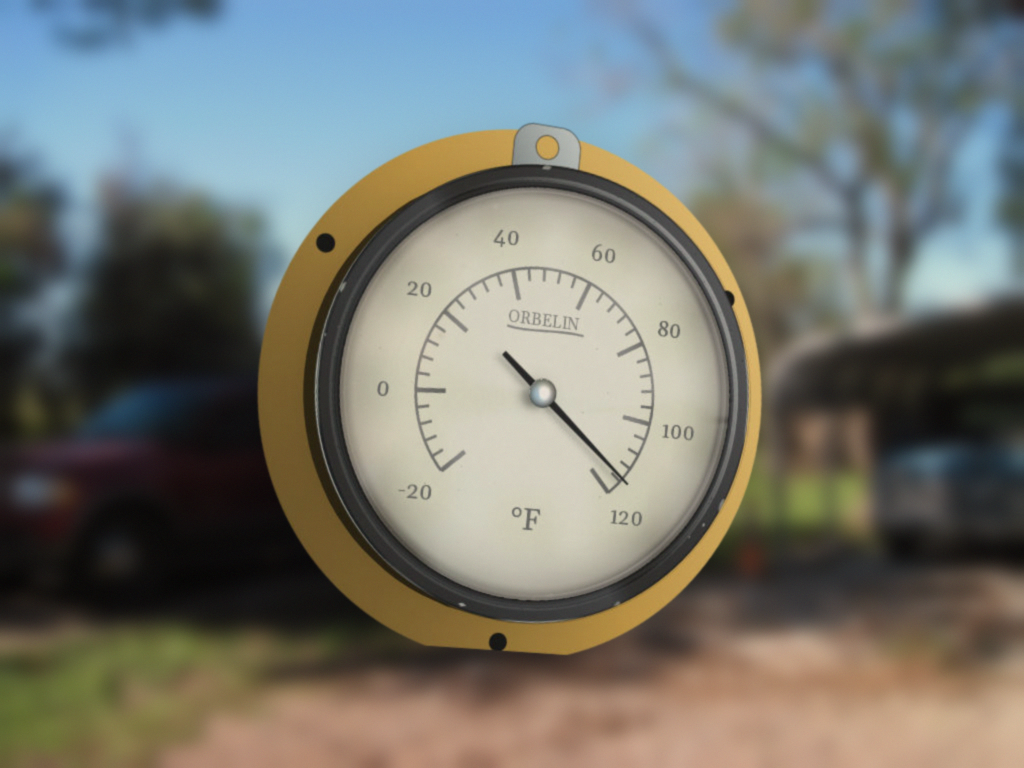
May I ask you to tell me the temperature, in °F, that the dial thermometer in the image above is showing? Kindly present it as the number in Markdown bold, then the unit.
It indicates **116** °F
